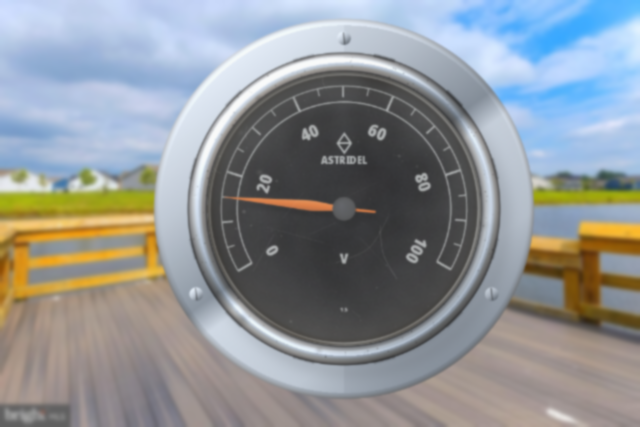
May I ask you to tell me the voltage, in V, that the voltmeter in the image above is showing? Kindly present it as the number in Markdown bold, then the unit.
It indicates **15** V
